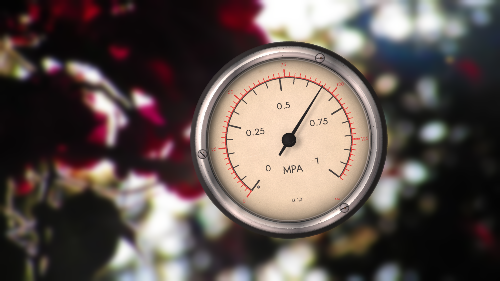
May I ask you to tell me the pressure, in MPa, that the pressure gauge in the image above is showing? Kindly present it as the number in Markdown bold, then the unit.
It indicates **0.65** MPa
